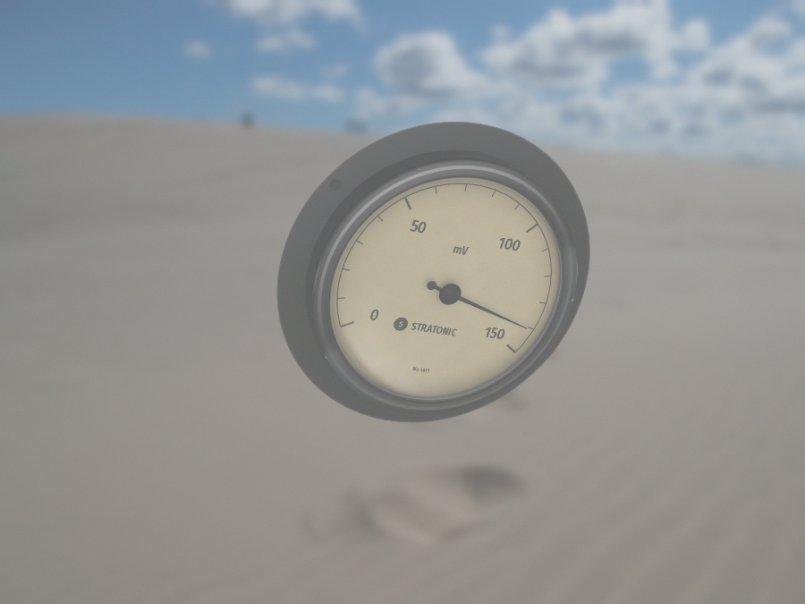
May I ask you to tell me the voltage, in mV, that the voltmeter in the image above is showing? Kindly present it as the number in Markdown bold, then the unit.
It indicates **140** mV
